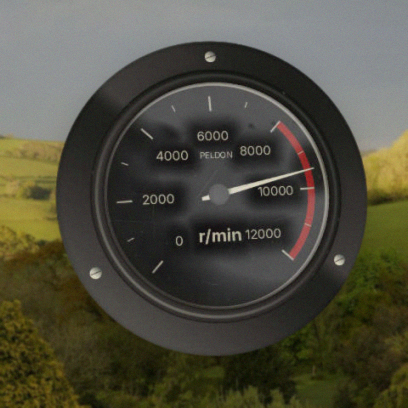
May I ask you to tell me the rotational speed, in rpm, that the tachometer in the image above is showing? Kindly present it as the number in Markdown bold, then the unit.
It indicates **9500** rpm
